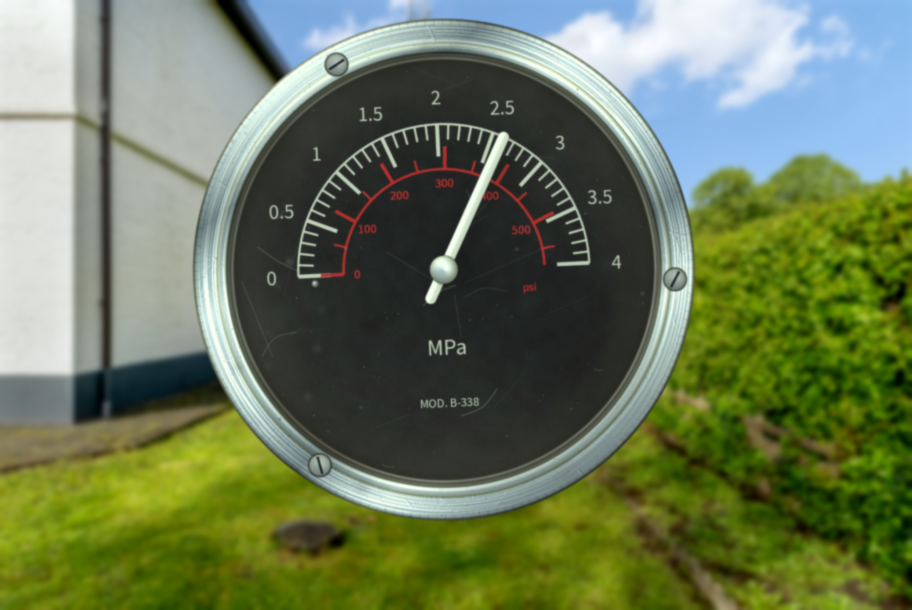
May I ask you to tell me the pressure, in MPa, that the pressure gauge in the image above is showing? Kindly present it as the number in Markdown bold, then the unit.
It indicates **2.6** MPa
